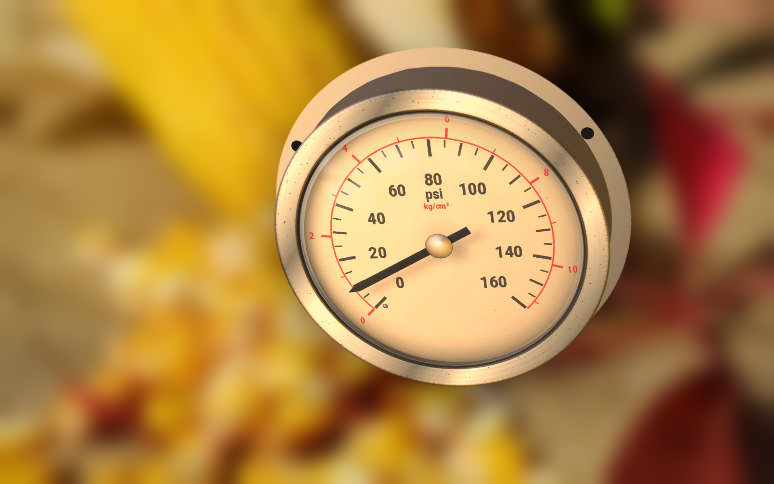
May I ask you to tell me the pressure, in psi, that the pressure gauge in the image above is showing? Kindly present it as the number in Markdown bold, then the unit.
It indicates **10** psi
